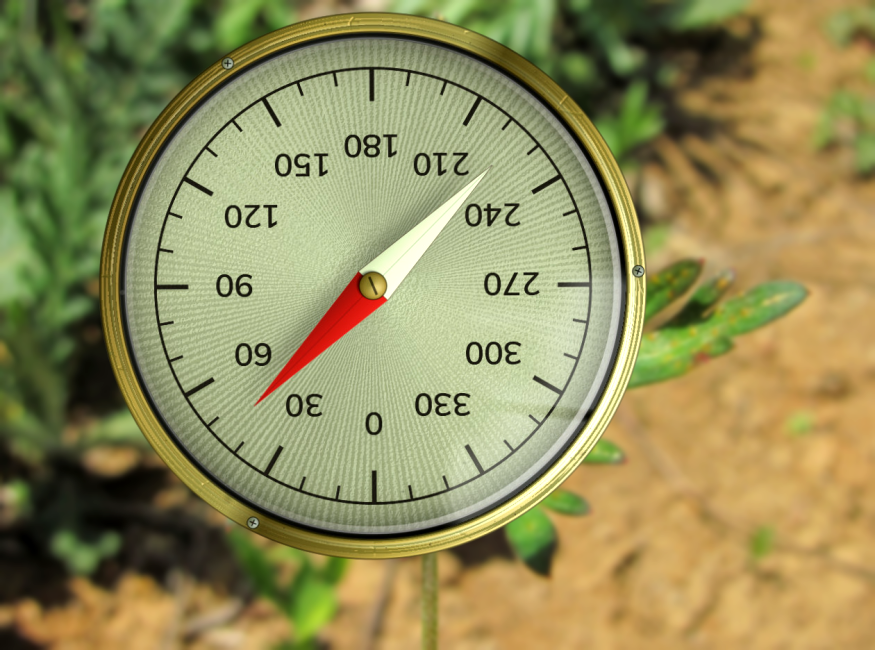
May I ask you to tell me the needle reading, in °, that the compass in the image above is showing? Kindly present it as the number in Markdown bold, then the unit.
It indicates **45** °
